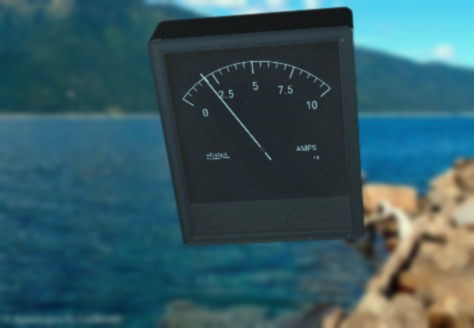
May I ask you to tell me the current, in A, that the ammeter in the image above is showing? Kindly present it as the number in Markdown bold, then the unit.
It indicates **2** A
